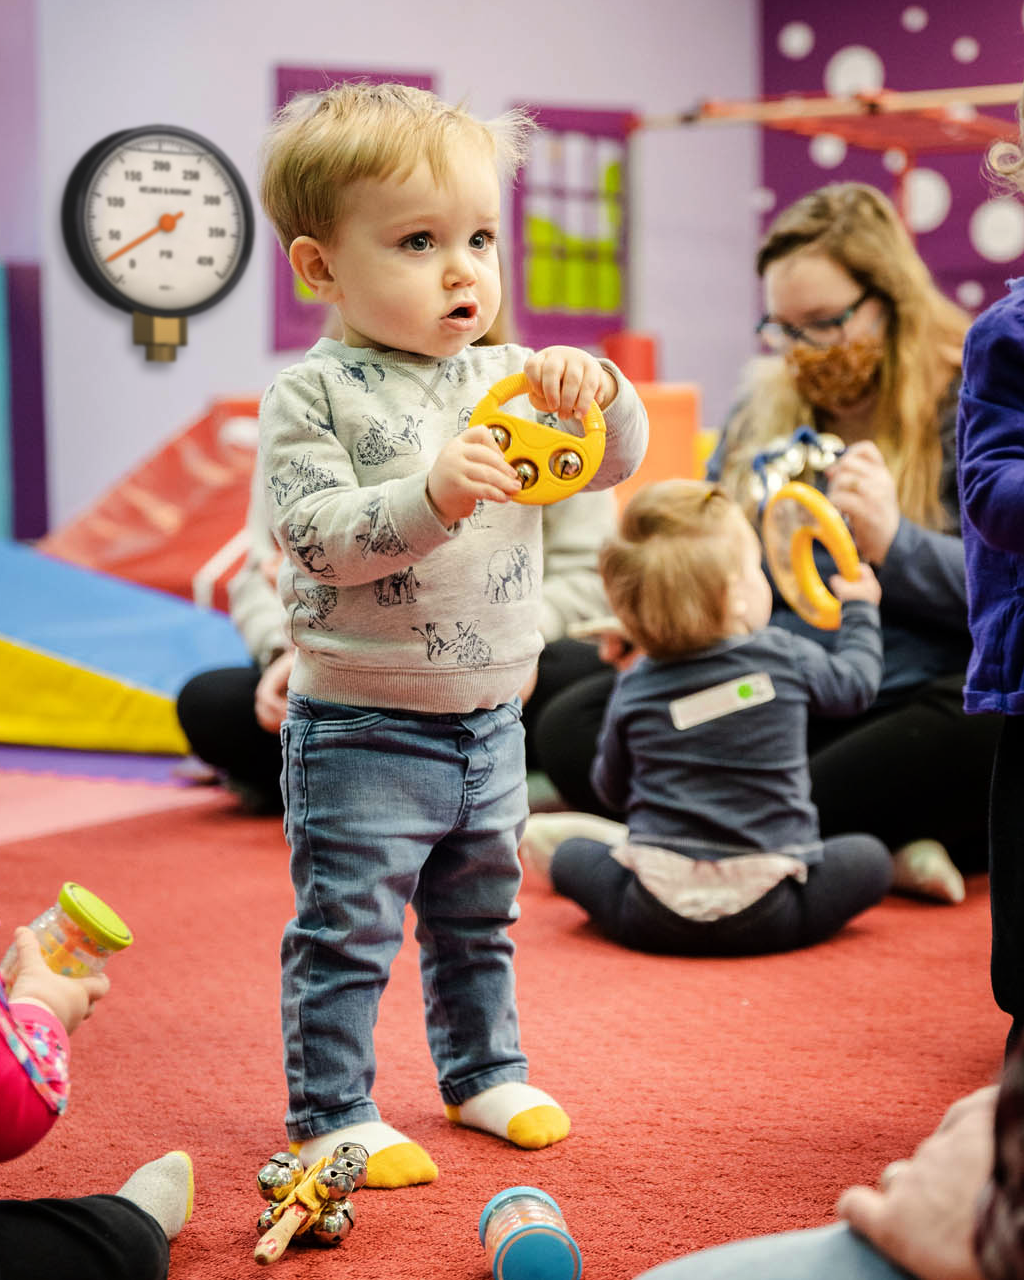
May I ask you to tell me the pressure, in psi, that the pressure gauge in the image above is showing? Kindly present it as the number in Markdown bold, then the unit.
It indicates **25** psi
